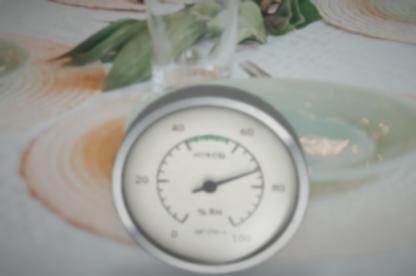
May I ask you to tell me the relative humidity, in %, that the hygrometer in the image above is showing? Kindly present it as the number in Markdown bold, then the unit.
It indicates **72** %
